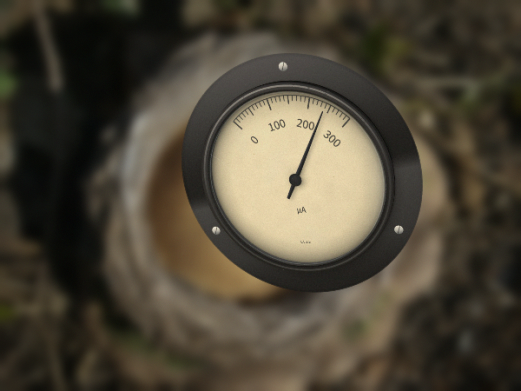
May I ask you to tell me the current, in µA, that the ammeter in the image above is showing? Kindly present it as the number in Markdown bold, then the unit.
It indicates **240** µA
